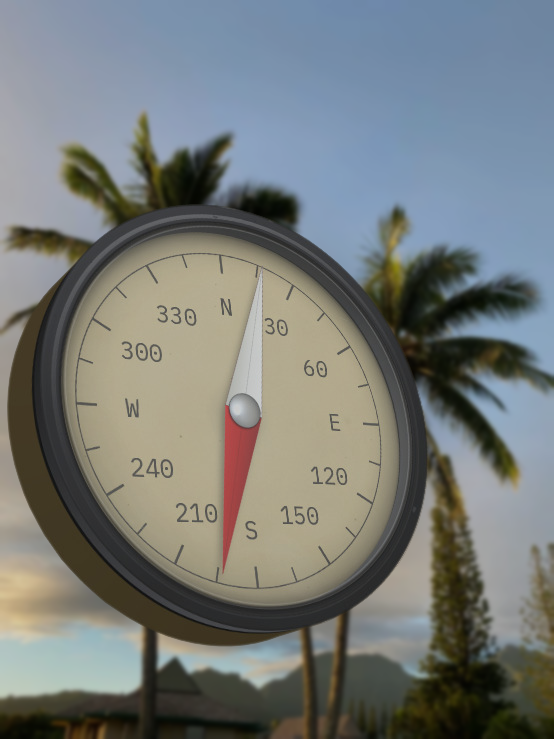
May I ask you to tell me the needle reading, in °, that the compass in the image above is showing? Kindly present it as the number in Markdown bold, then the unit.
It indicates **195** °
